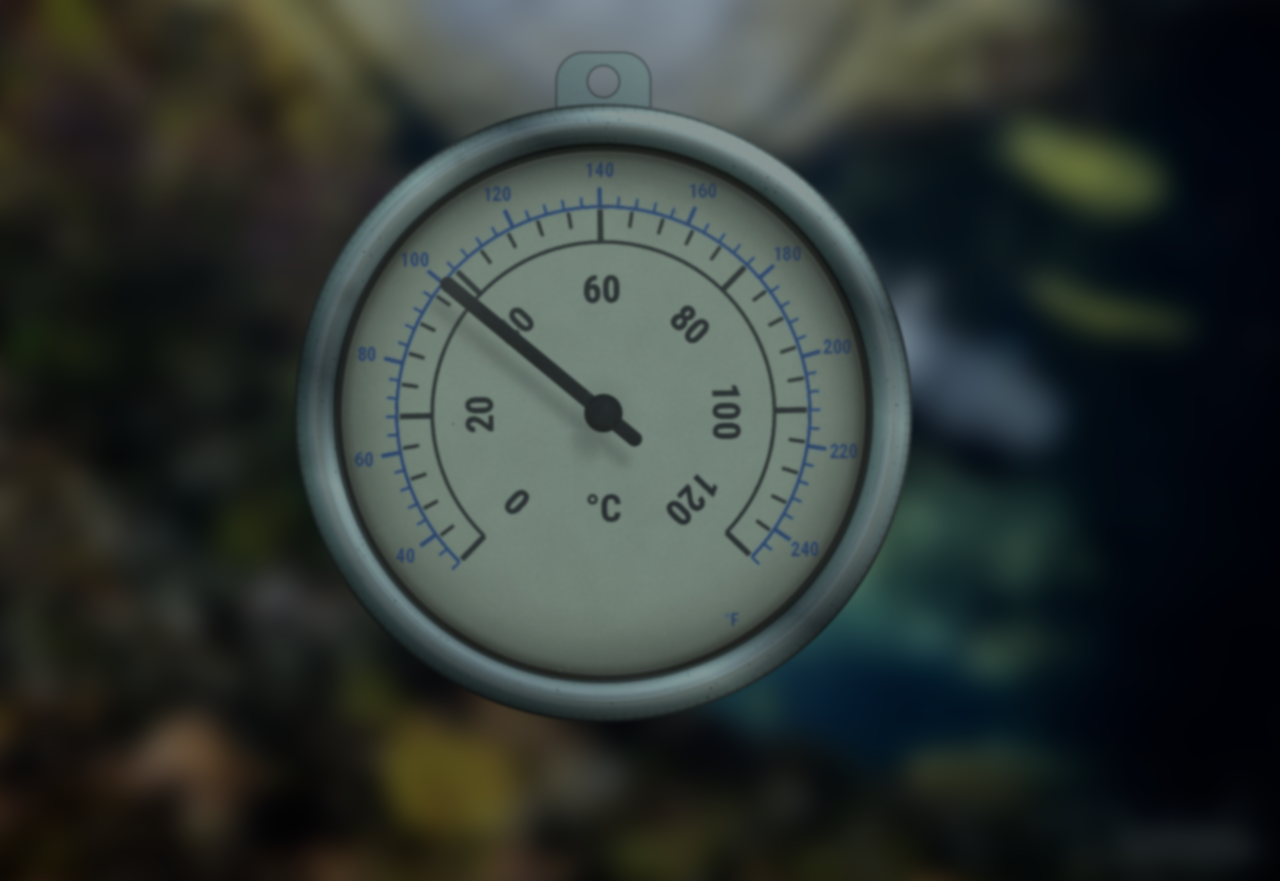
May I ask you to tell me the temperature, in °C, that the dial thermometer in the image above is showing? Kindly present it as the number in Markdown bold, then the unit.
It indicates **38** °C
